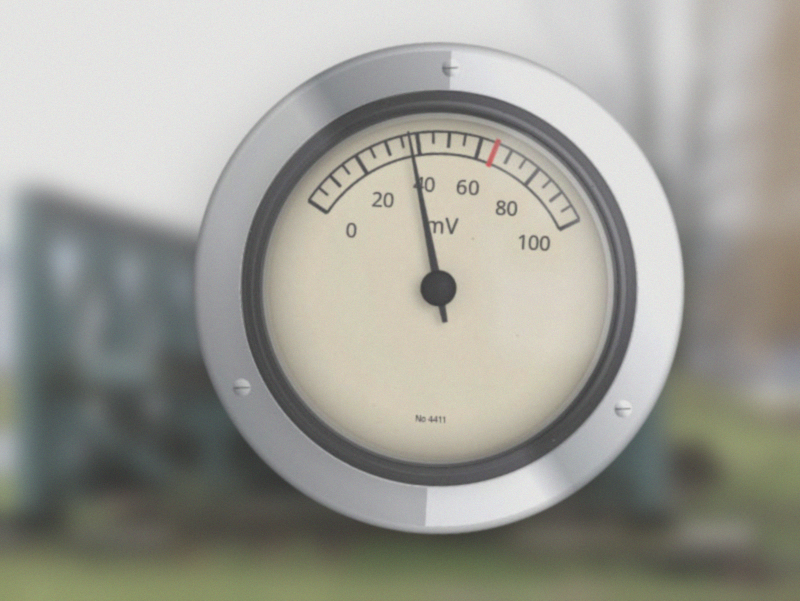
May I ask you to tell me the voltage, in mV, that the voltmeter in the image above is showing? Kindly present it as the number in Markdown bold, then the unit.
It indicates **37.5** mV
